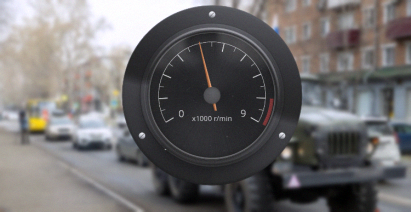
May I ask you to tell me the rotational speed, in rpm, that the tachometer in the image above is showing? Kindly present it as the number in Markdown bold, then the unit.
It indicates **4000** rpm
